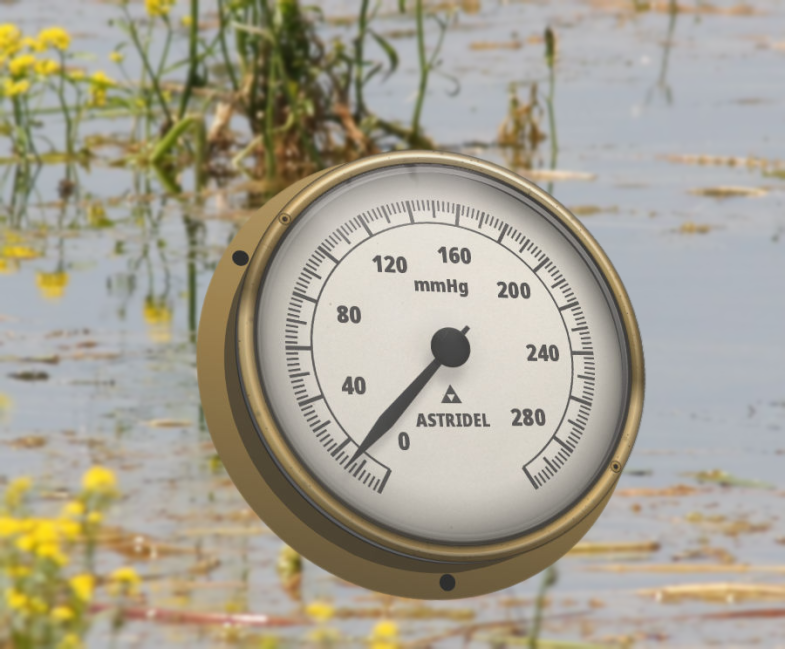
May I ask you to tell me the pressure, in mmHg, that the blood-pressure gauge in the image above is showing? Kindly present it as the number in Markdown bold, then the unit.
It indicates **14** mmHg
